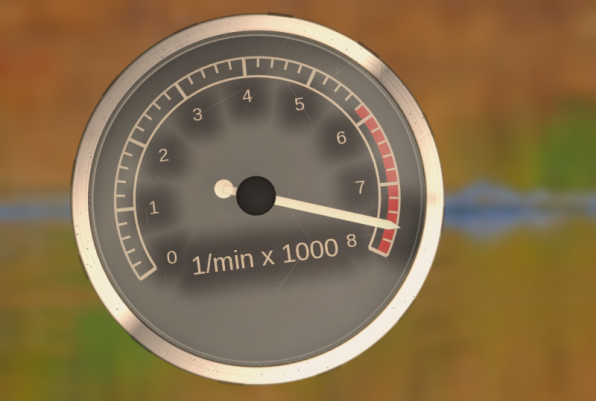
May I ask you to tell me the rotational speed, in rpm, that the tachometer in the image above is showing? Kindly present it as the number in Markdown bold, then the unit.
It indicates **7600** rpm
